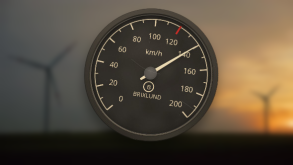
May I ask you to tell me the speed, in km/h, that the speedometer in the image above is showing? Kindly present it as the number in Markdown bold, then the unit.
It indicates **140** km/h
